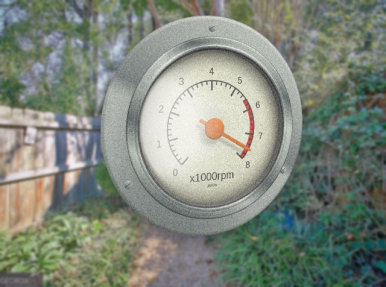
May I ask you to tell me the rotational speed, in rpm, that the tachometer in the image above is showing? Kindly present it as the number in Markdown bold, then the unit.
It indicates **7600** rpm
